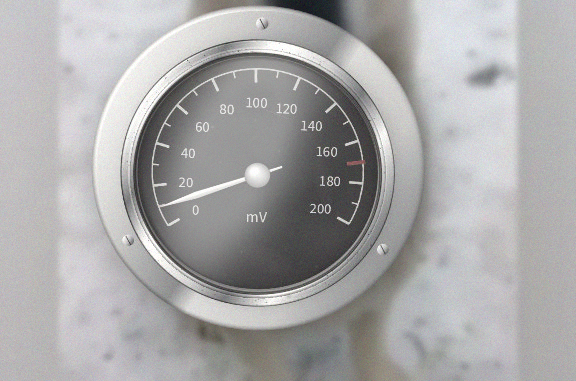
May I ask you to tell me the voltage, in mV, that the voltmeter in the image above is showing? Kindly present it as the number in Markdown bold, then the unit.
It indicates **10** mV
